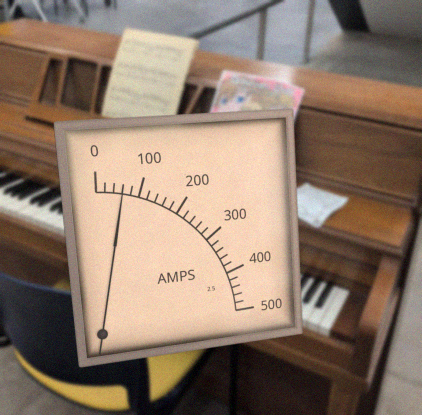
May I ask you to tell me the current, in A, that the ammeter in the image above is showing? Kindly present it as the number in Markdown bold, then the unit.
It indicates **60** A
